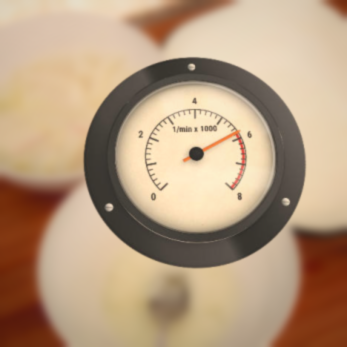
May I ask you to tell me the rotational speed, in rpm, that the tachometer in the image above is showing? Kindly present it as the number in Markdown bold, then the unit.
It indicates **5800** rpm
